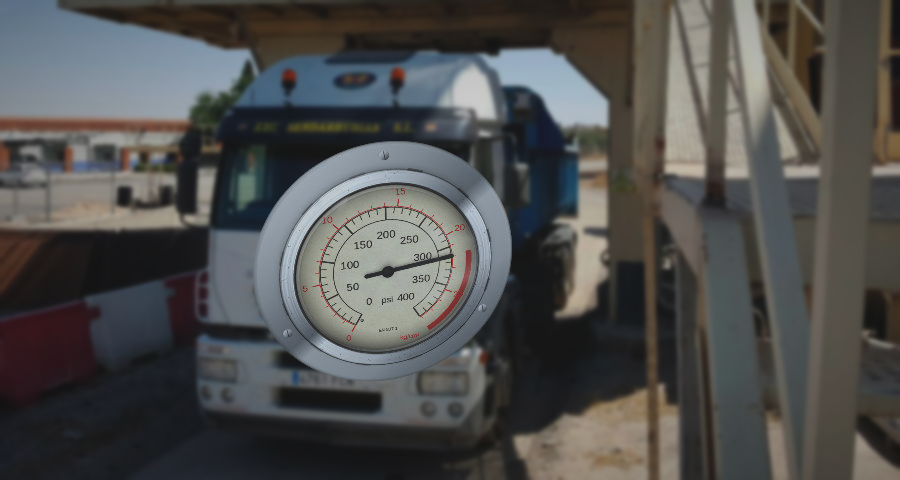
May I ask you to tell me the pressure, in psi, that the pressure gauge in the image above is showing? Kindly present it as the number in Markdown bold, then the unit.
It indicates **310** psi
